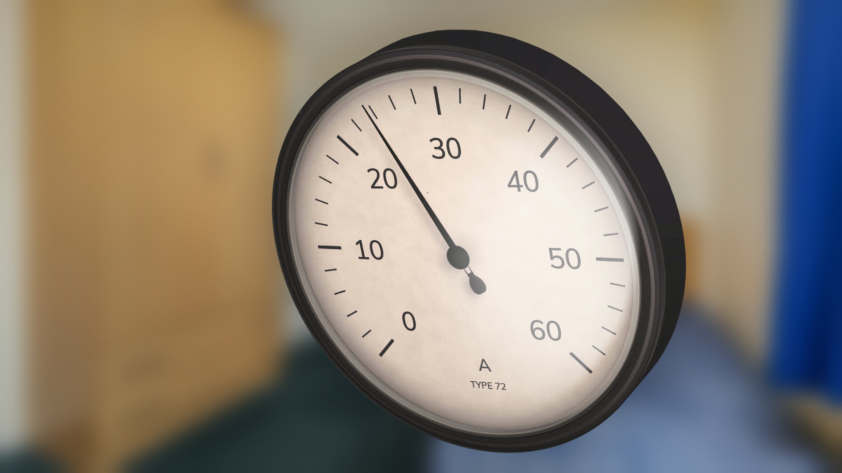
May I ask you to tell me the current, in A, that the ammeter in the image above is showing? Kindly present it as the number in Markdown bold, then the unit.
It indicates **24** A
